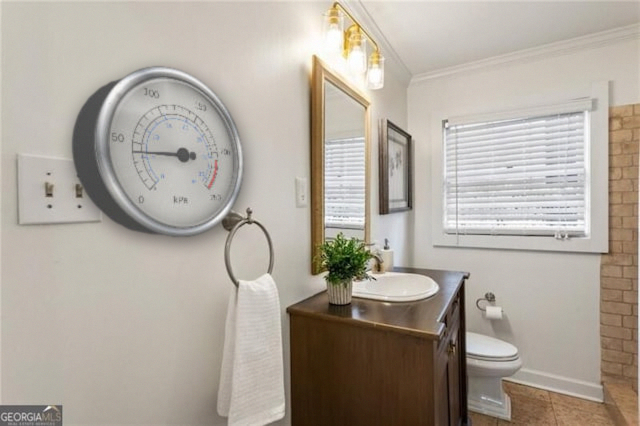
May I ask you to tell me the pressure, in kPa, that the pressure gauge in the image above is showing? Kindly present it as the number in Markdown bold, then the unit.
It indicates **40** kPa
